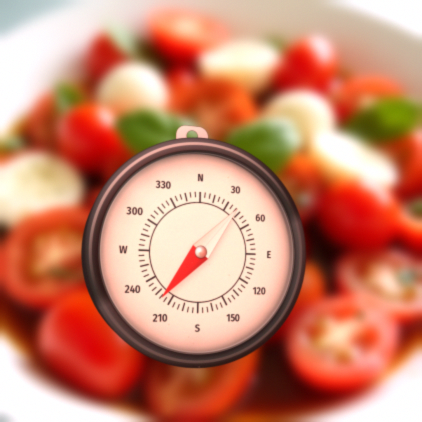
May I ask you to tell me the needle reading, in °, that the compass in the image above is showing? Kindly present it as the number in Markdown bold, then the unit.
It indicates **220** °
